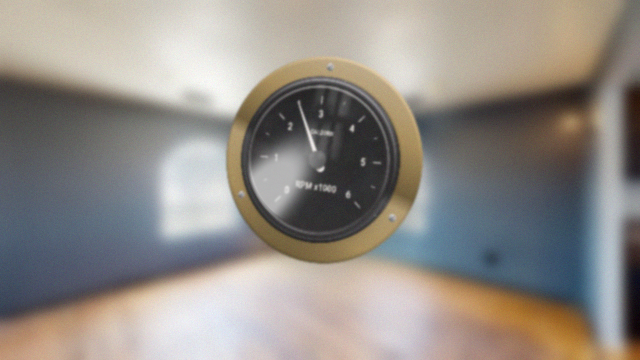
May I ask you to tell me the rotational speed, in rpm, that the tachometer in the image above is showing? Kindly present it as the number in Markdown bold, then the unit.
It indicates **2500** rpm
